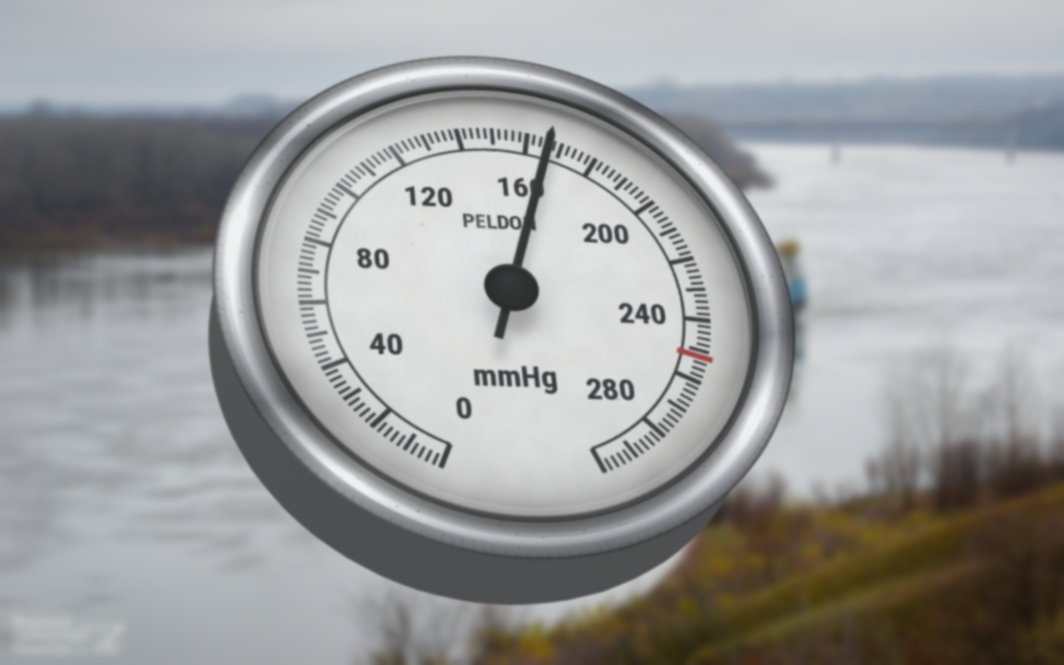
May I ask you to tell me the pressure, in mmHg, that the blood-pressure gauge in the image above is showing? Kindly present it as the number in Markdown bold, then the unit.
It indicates **166** mmHg
